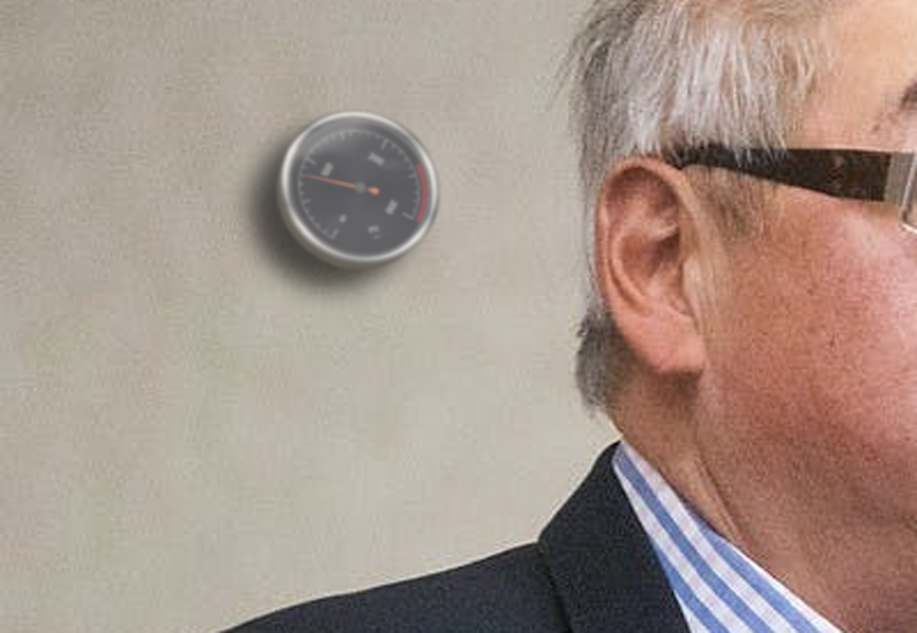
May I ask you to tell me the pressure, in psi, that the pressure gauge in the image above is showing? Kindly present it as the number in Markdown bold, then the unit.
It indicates **80** psi
